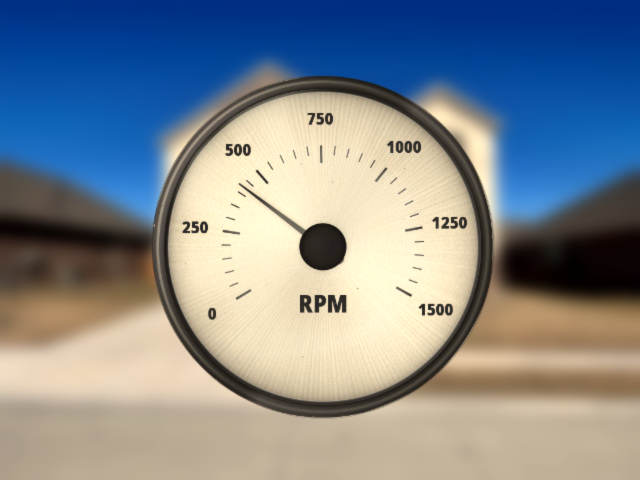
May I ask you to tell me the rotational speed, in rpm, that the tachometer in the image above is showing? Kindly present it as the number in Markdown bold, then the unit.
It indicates **425** rpm
